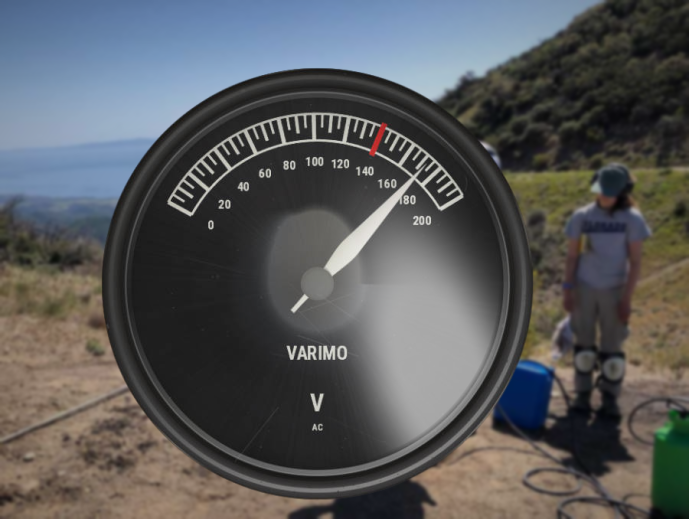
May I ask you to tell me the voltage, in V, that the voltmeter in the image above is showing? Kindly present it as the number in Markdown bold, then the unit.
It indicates **172.5** V
